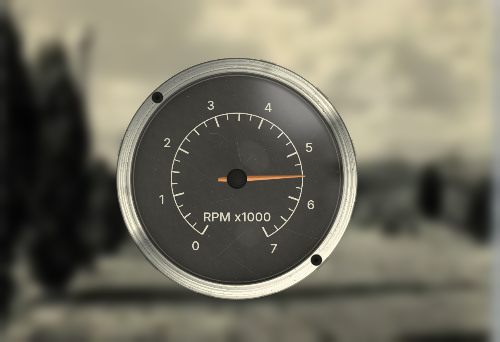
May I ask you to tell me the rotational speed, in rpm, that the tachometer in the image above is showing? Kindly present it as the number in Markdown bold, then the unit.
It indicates **5500** rpm
